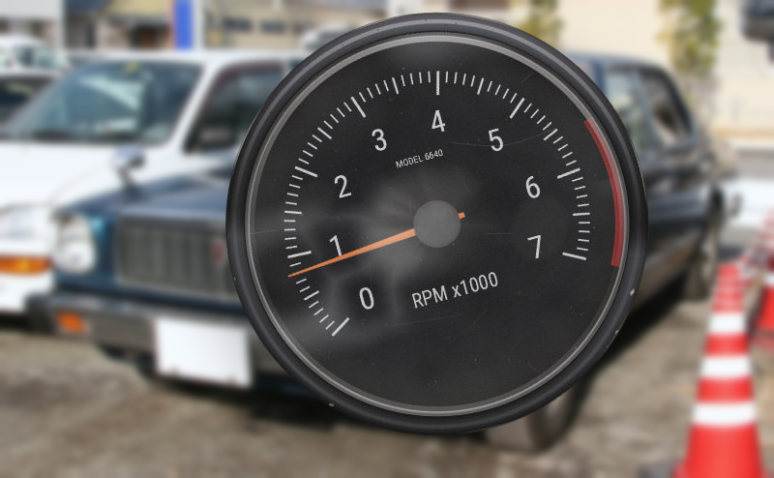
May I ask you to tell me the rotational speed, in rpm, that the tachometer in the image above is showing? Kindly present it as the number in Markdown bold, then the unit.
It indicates **800** rpm
